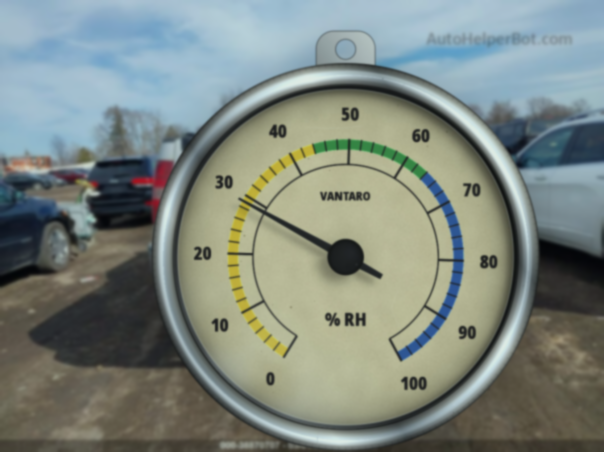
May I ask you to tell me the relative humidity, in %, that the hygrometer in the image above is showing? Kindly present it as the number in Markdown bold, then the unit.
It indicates **29** %
